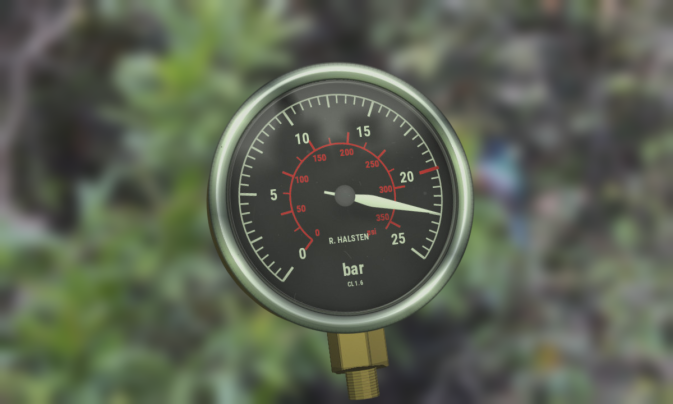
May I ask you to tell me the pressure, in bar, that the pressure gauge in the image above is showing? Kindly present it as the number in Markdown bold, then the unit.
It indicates **22.5** bar
